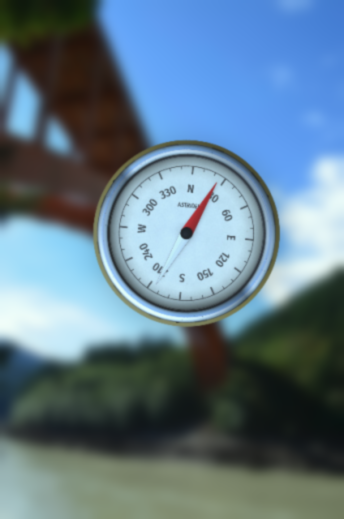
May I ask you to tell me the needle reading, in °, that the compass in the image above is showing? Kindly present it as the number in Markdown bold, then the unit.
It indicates **25** °
